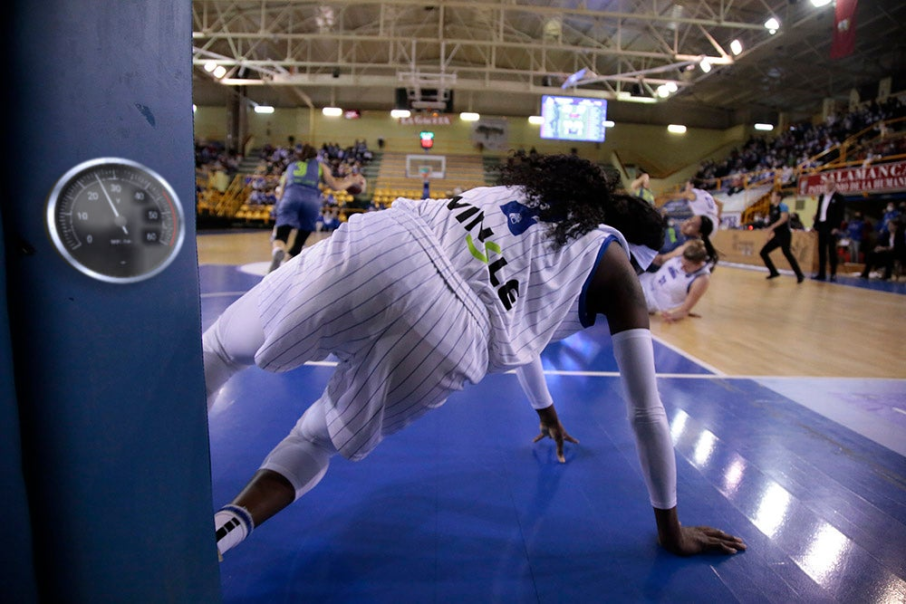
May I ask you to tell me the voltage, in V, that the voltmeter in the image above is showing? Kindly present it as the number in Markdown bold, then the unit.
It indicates **25** V
